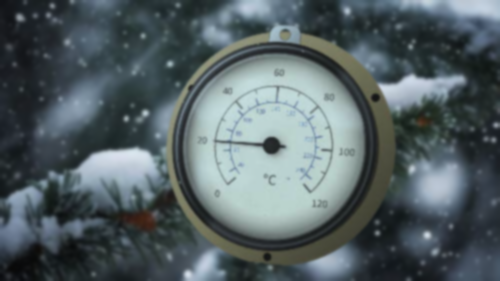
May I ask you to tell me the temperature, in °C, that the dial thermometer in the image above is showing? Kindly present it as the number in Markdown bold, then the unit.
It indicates **20** °C
